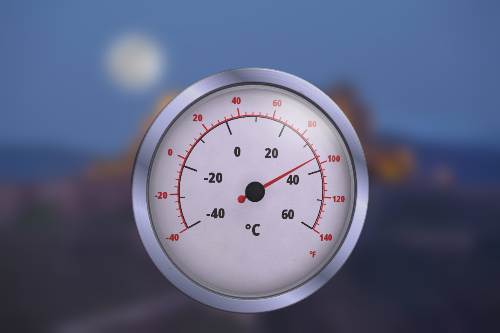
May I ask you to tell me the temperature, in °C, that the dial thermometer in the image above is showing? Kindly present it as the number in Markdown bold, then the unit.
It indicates **35** °C
